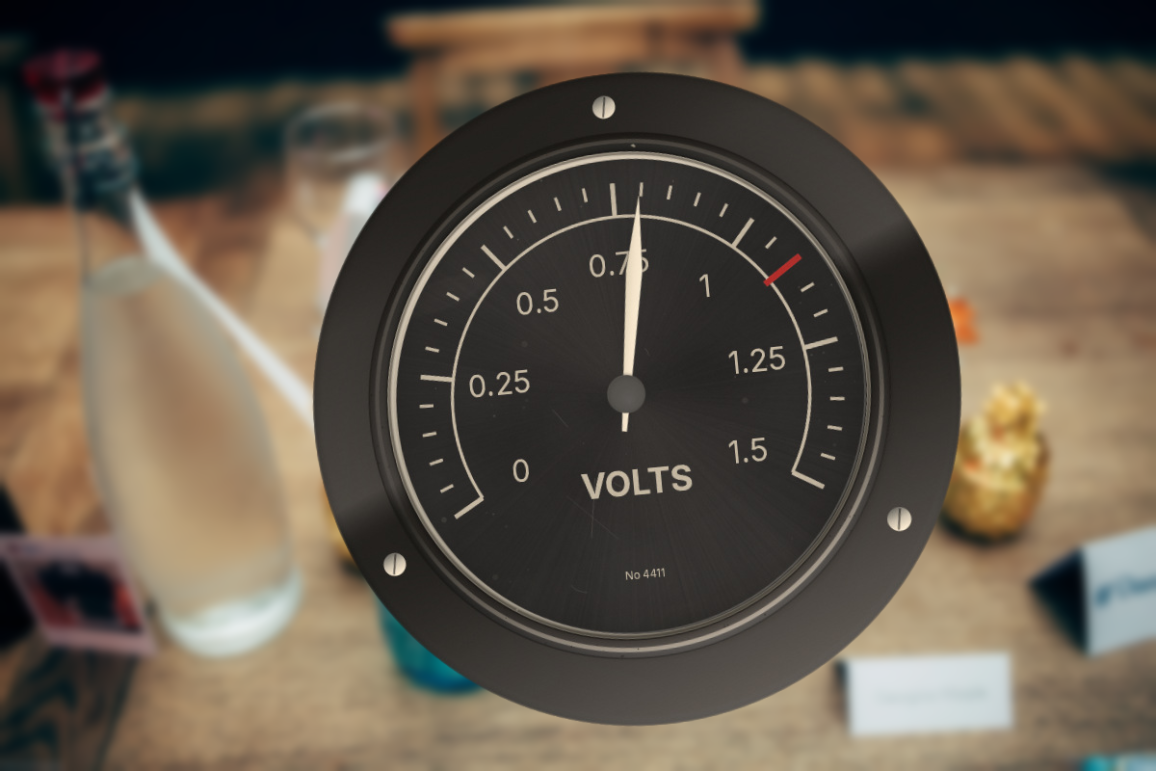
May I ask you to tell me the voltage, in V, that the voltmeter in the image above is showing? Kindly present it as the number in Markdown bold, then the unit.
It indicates **0.8** V
